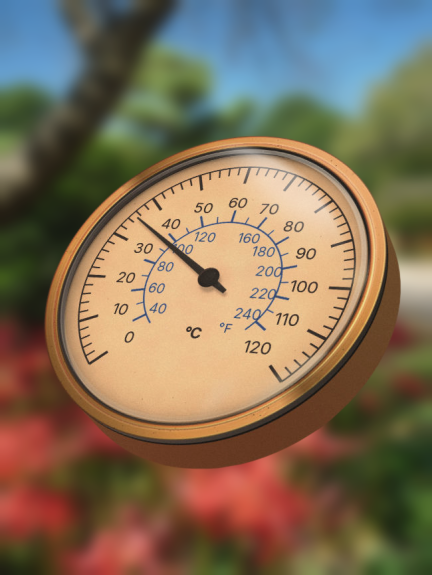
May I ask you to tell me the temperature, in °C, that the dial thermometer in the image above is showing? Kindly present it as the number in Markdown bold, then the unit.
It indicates **35** °C
